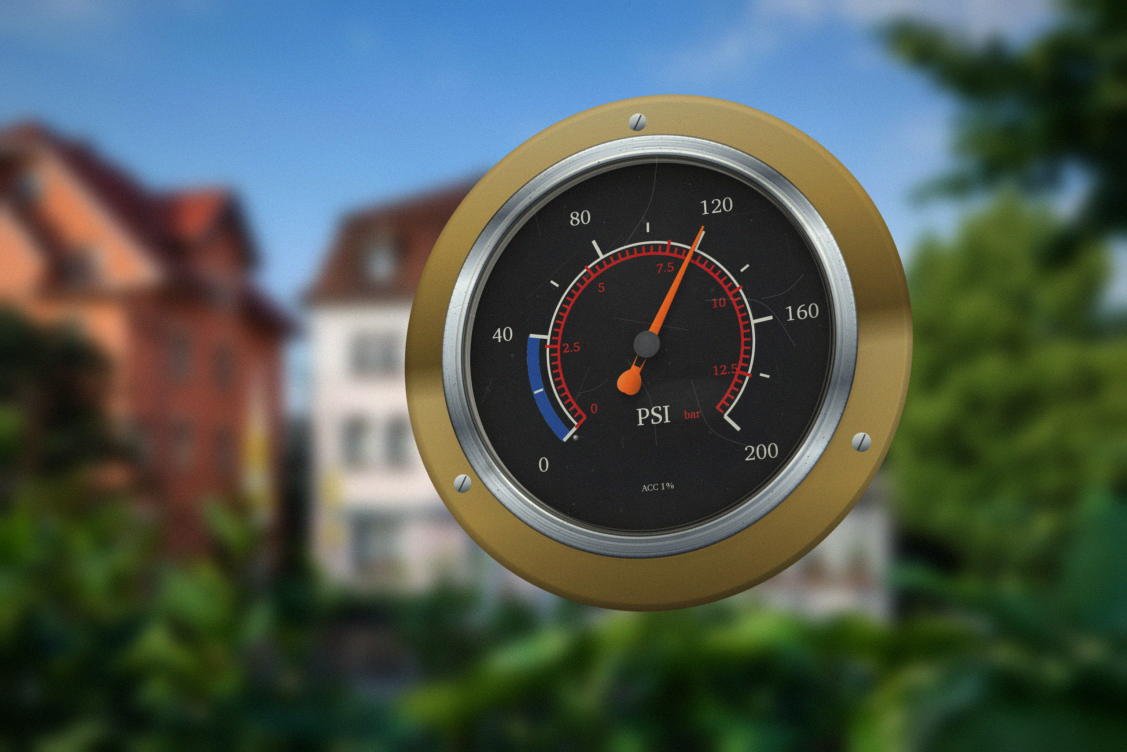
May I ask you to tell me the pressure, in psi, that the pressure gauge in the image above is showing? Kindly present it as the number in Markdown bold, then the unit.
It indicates **120** psi
